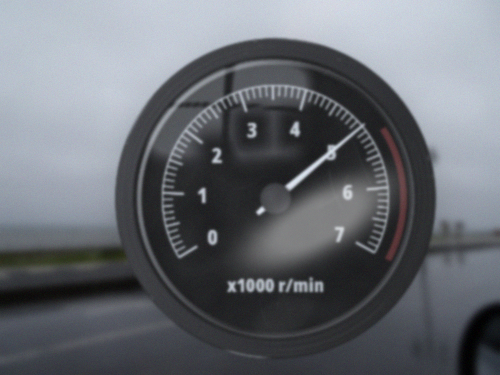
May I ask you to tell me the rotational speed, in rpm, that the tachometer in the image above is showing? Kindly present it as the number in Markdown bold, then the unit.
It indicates **5000** rpm
